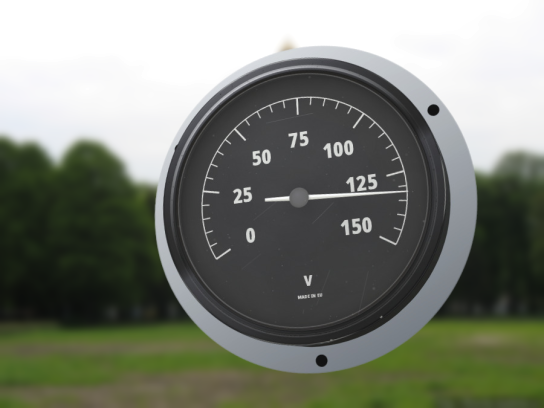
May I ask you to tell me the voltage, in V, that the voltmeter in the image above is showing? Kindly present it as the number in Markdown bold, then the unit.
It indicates **132.5** V
